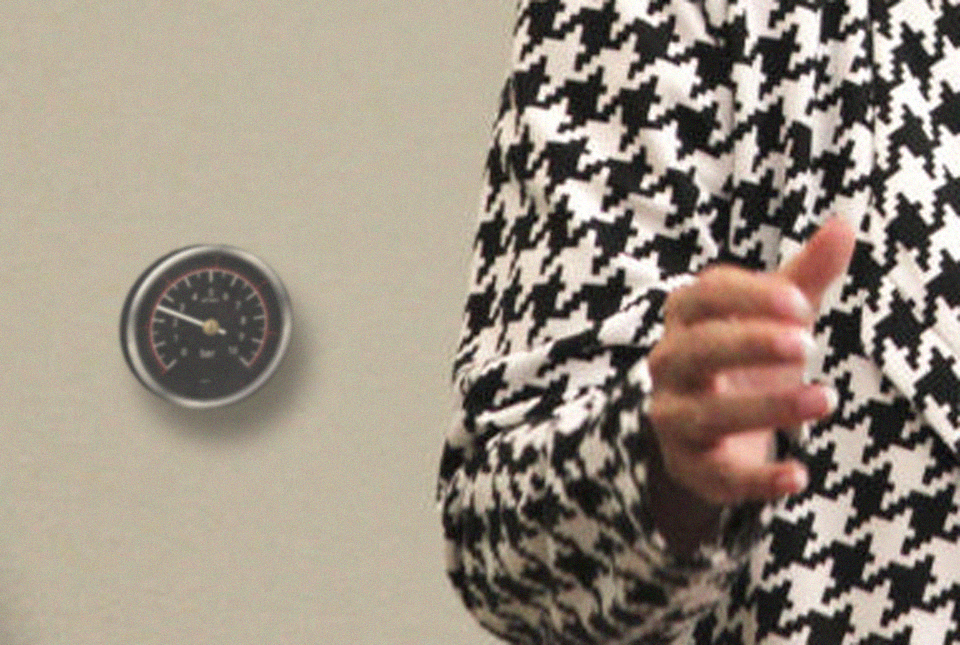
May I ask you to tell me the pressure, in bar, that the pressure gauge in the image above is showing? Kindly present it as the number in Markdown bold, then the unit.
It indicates **2.5** bar
